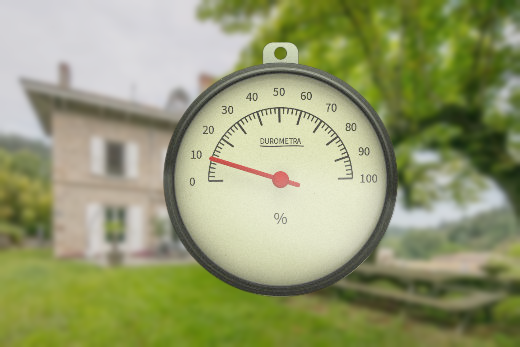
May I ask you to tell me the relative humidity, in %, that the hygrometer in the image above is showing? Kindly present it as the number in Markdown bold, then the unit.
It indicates **10** %
